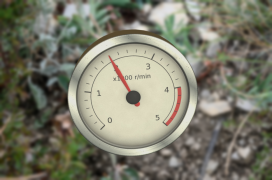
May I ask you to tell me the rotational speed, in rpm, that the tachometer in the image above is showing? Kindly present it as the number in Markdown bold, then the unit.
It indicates **2000** rpm
